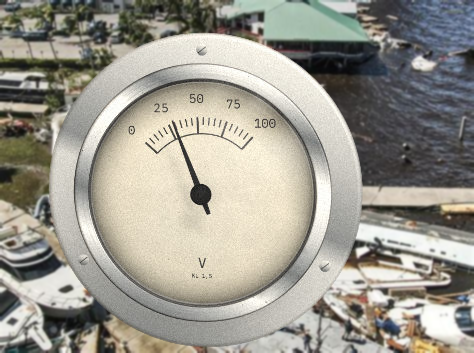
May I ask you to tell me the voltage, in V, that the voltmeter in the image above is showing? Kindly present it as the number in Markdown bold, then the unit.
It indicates **30** V
